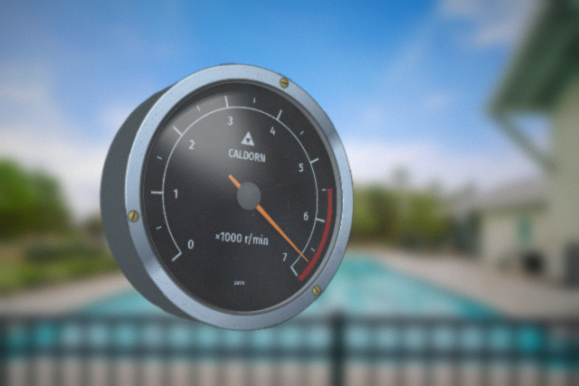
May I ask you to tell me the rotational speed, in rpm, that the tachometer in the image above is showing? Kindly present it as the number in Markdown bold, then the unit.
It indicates **6750** rpm
